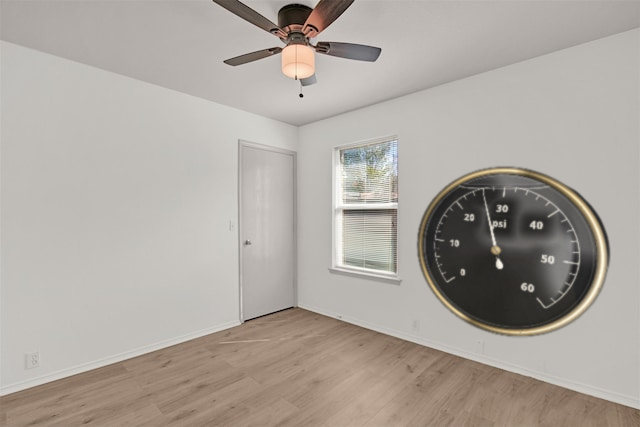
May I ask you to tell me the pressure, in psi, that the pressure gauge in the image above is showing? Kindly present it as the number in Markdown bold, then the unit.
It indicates **26** psi
